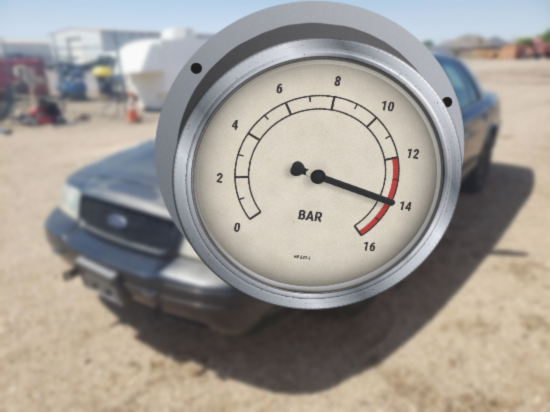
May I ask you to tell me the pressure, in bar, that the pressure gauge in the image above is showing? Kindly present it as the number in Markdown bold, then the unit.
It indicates **14** bar
